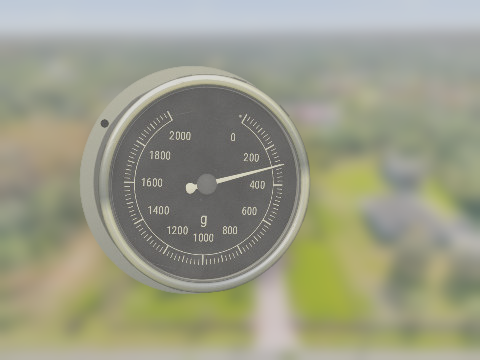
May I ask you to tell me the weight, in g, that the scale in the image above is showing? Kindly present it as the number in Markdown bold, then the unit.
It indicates **300** g
